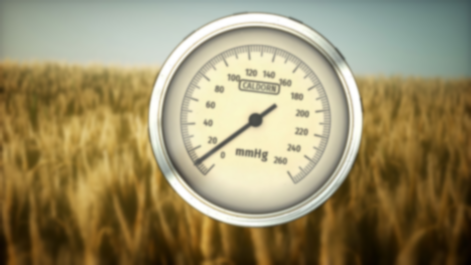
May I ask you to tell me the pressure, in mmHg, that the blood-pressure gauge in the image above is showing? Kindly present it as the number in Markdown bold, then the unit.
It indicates **10** mmHg
